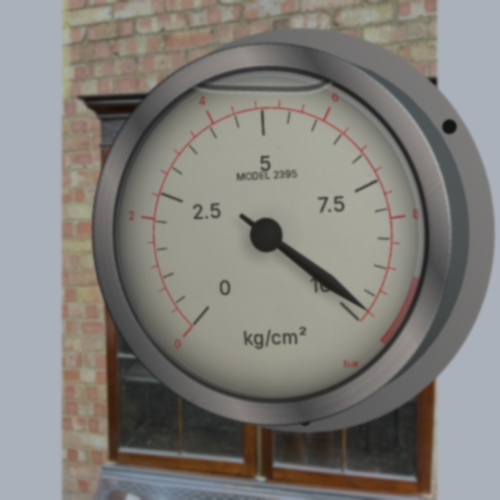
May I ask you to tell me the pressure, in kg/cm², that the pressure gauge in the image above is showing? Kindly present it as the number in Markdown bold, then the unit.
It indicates **9.75** kg/cm²
